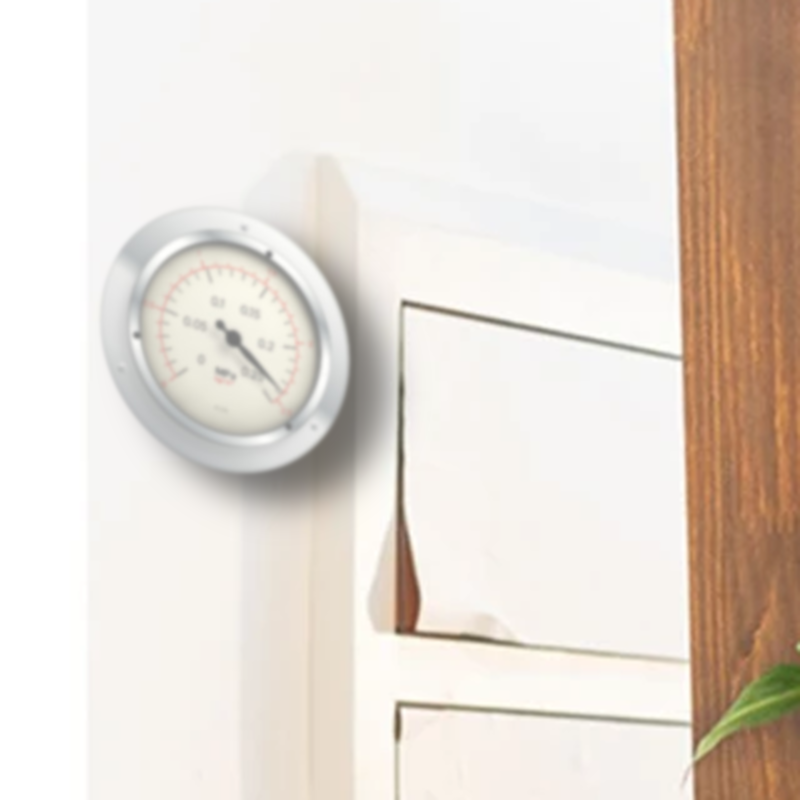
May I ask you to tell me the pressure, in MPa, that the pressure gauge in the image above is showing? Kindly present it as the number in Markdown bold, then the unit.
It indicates **0.24** MPa
